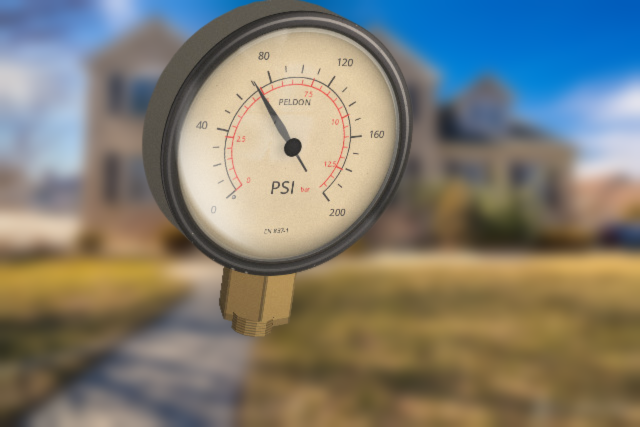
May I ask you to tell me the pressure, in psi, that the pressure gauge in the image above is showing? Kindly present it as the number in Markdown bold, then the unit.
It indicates **70** psi
